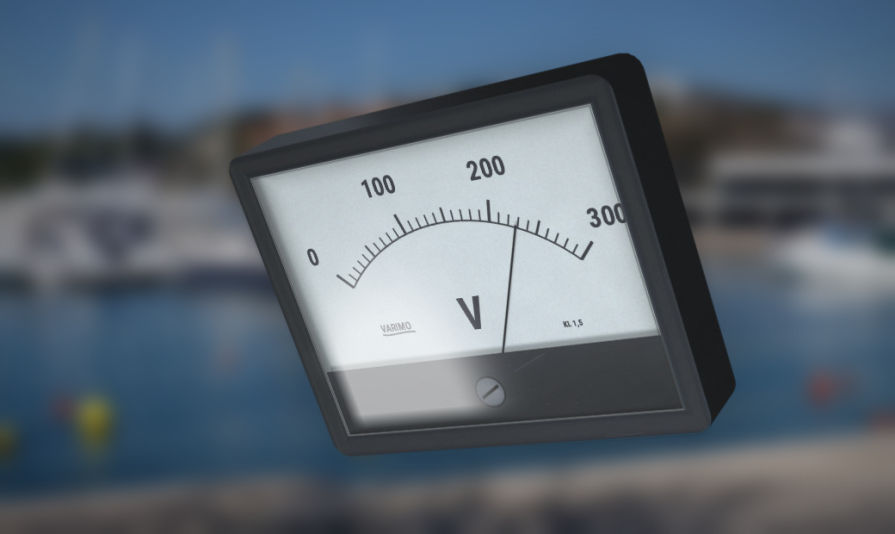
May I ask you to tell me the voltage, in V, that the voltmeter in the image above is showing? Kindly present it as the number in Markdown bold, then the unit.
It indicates **230** V
